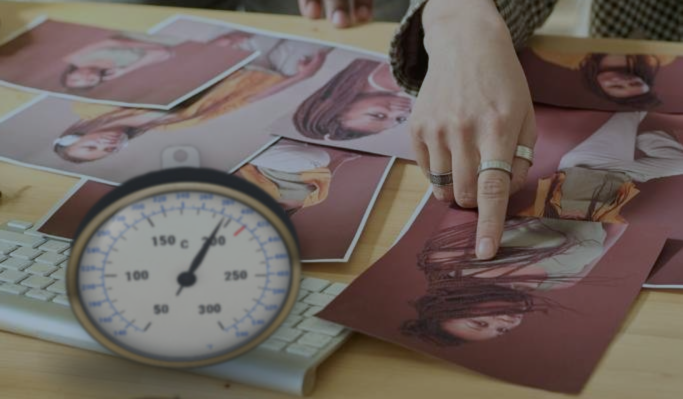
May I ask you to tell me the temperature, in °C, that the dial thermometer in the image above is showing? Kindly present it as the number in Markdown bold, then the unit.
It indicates **195** °C
